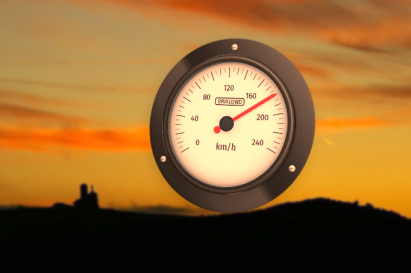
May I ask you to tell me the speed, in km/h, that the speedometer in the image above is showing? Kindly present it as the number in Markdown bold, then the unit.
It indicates **180** km/h
